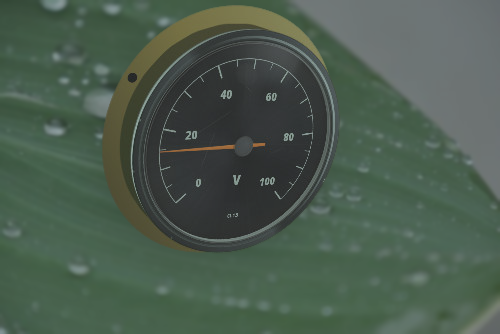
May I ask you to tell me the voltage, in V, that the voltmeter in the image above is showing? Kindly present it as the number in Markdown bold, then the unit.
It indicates **15** V
